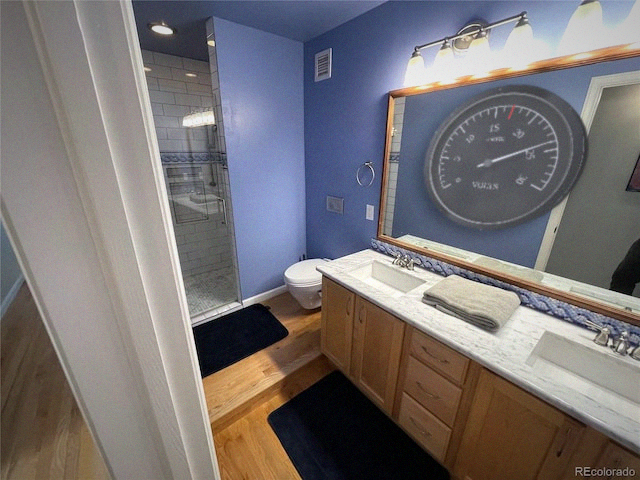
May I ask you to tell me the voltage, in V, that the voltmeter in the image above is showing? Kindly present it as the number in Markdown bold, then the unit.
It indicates **24** V
